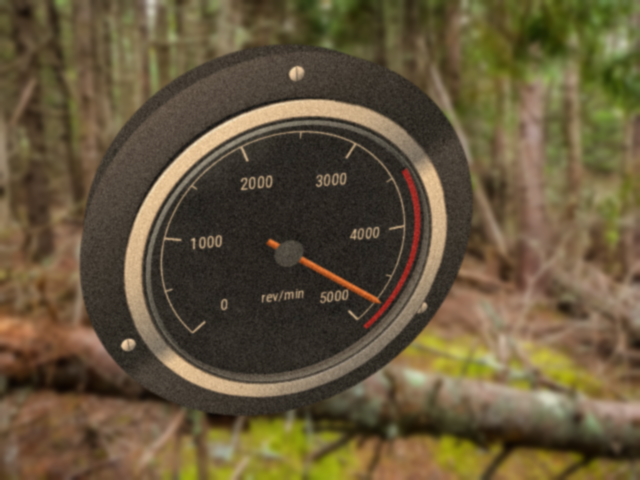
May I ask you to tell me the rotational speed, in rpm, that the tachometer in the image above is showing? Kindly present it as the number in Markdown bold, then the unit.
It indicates **4750** rpm
